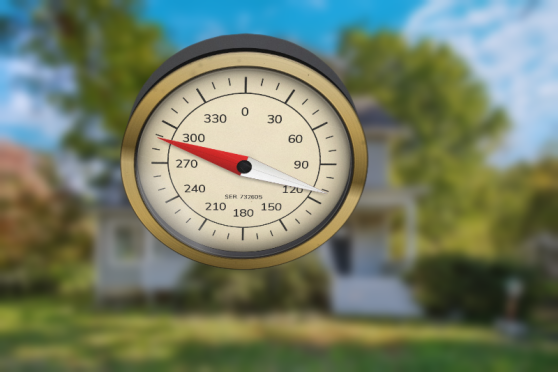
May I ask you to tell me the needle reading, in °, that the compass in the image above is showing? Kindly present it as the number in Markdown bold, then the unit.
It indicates **290** °
